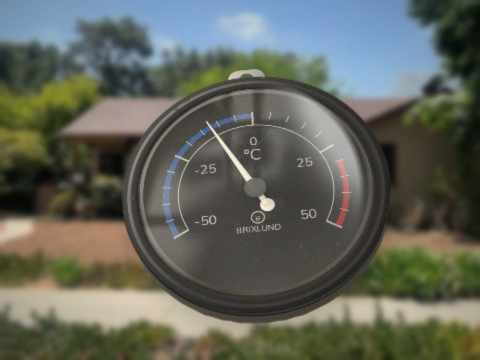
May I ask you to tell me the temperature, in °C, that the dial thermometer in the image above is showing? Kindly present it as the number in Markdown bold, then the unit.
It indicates **-12.5** °C
